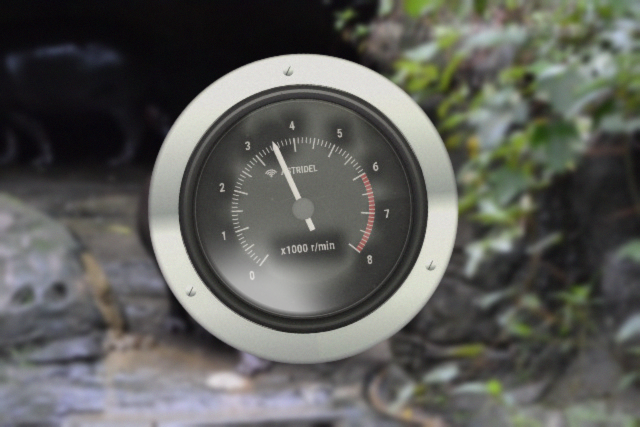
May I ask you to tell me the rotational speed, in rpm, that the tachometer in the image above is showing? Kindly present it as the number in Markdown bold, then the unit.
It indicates **3500** rpm
